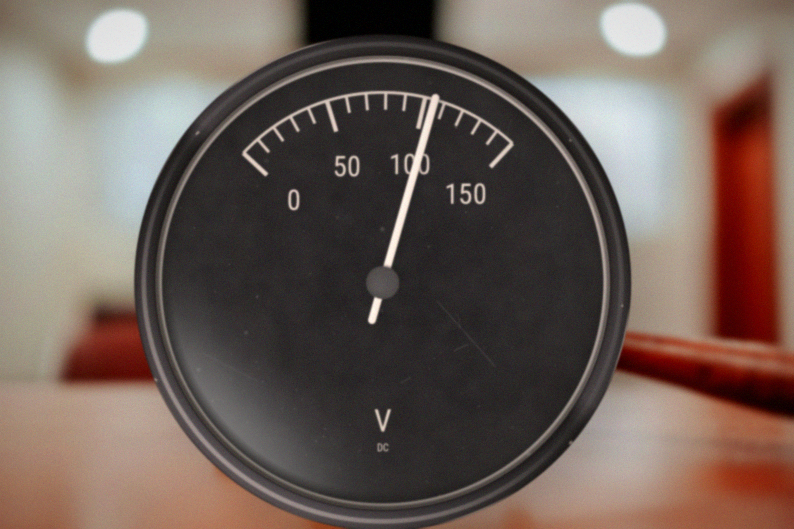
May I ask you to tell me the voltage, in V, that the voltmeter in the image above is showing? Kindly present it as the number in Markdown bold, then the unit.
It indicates **105** V
